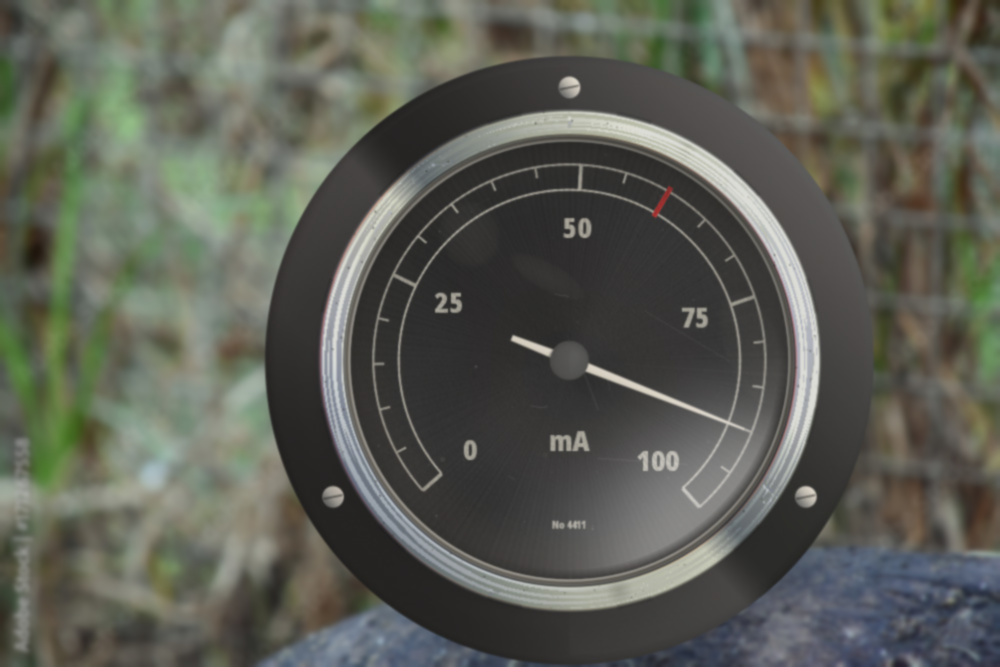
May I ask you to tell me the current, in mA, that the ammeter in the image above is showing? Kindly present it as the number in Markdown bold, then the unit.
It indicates **90** mA
